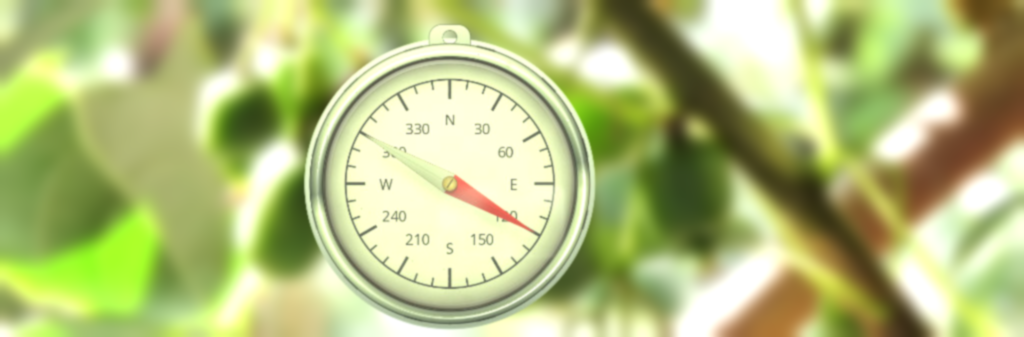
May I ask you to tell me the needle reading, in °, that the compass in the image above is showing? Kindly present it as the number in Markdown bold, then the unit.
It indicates **120** °
